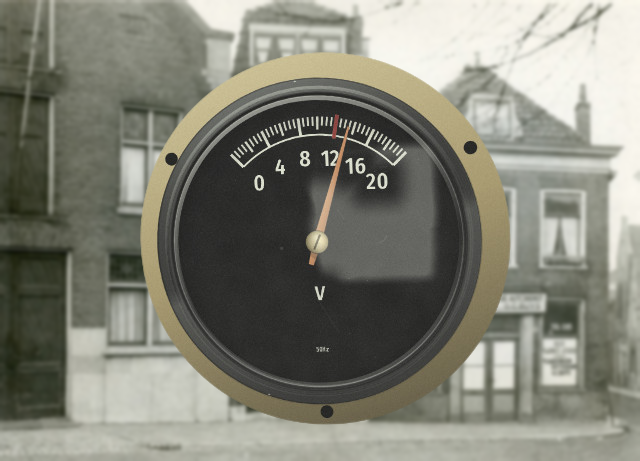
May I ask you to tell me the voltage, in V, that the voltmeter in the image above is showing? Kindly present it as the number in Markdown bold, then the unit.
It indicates **13.5** V
